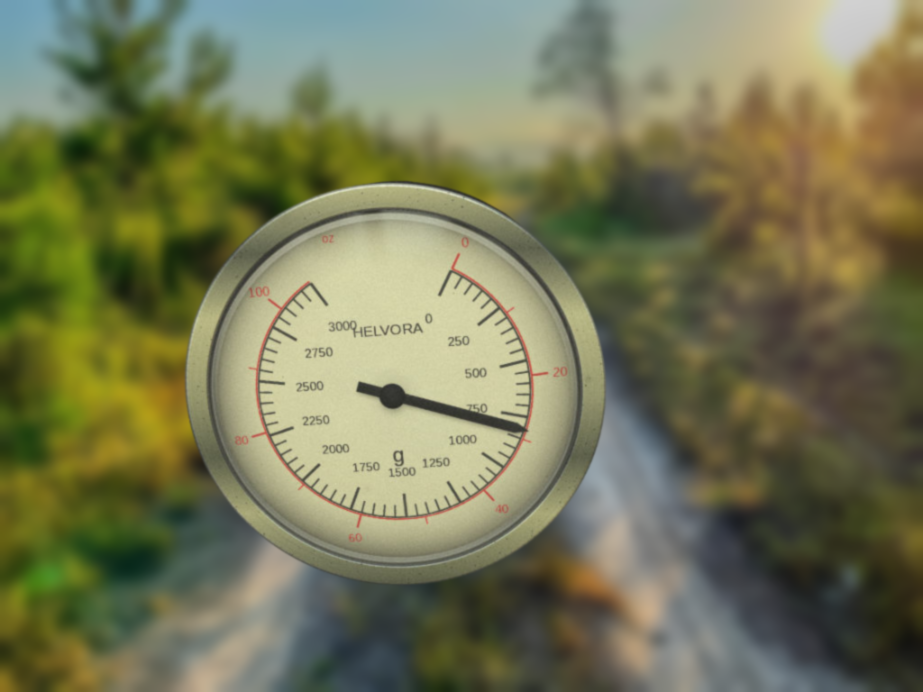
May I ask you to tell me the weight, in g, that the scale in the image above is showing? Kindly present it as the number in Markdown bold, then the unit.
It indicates **800** g
